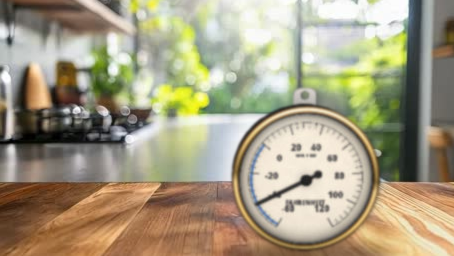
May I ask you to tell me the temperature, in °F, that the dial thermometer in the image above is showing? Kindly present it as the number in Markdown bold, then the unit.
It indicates **-40** °F
